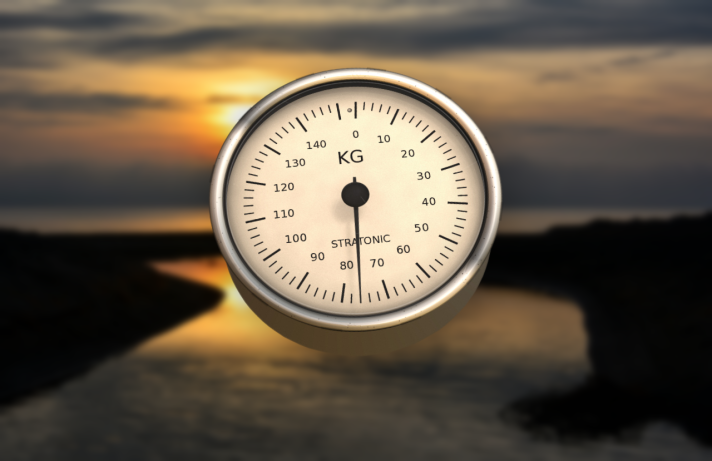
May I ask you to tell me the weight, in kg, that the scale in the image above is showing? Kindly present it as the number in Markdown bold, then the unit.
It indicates **76** kg
